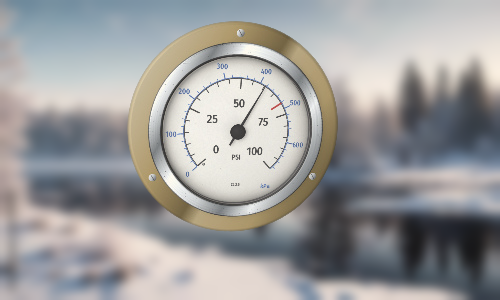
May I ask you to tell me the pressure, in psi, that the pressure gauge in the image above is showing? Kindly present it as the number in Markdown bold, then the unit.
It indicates **60** psi
